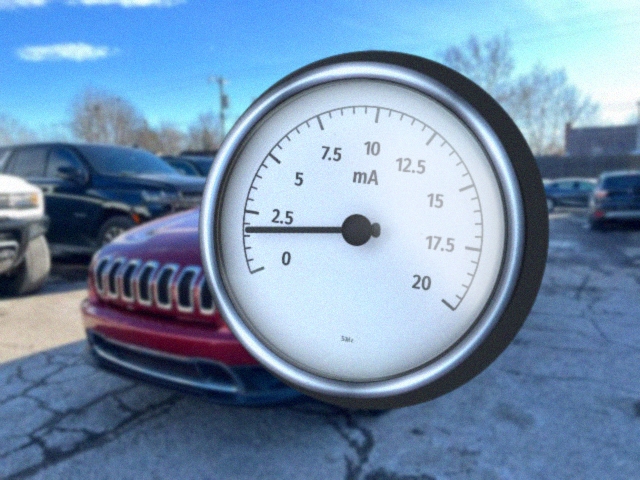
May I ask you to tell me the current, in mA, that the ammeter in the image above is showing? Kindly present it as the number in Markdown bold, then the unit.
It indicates **1.75** mA
